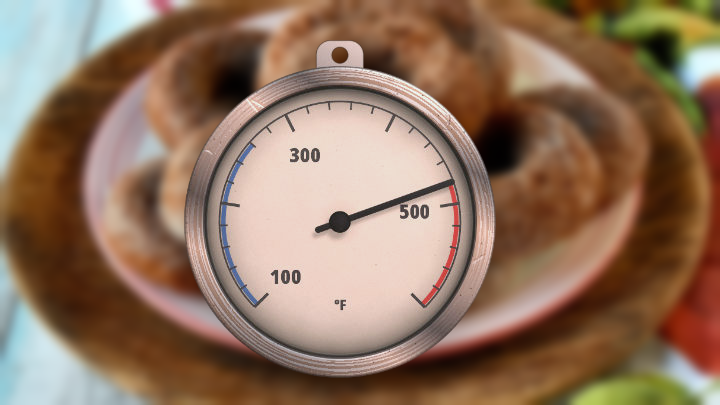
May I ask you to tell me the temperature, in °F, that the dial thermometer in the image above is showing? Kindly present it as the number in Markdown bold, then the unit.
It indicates **480** °F
